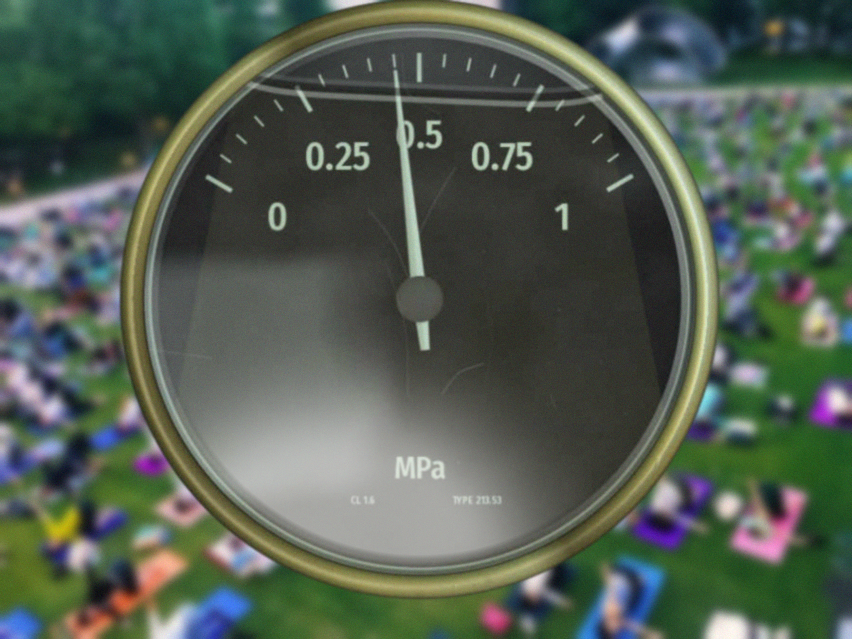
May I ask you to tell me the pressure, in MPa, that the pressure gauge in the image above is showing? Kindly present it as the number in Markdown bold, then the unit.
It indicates **0.45** MPa
